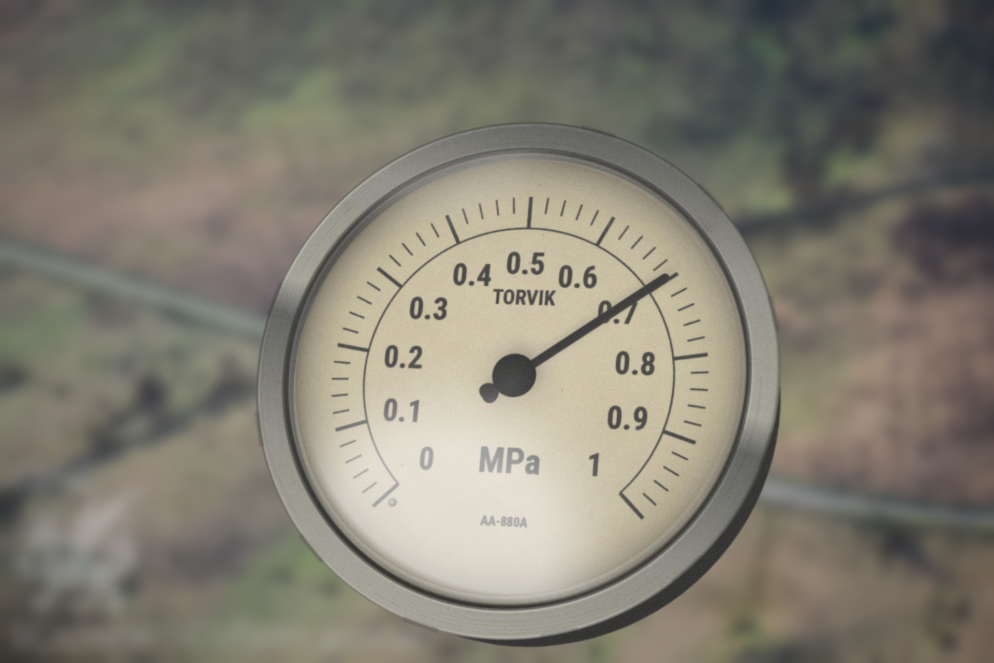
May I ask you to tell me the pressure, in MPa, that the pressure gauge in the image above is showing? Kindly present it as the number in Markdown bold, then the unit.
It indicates **0.7** MPa
